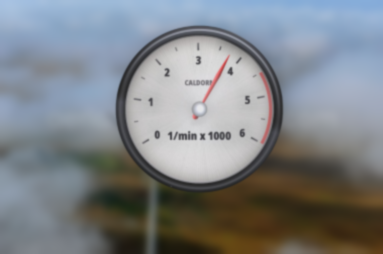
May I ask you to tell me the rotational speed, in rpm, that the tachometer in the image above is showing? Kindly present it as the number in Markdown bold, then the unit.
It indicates **3750** rpm
